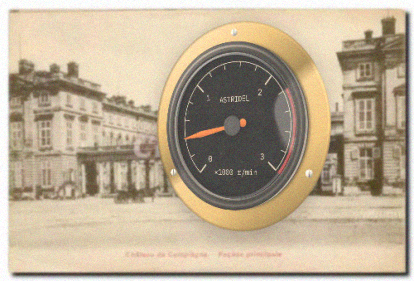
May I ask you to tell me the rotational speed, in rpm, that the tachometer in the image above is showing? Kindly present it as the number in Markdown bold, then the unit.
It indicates **400** rpm
